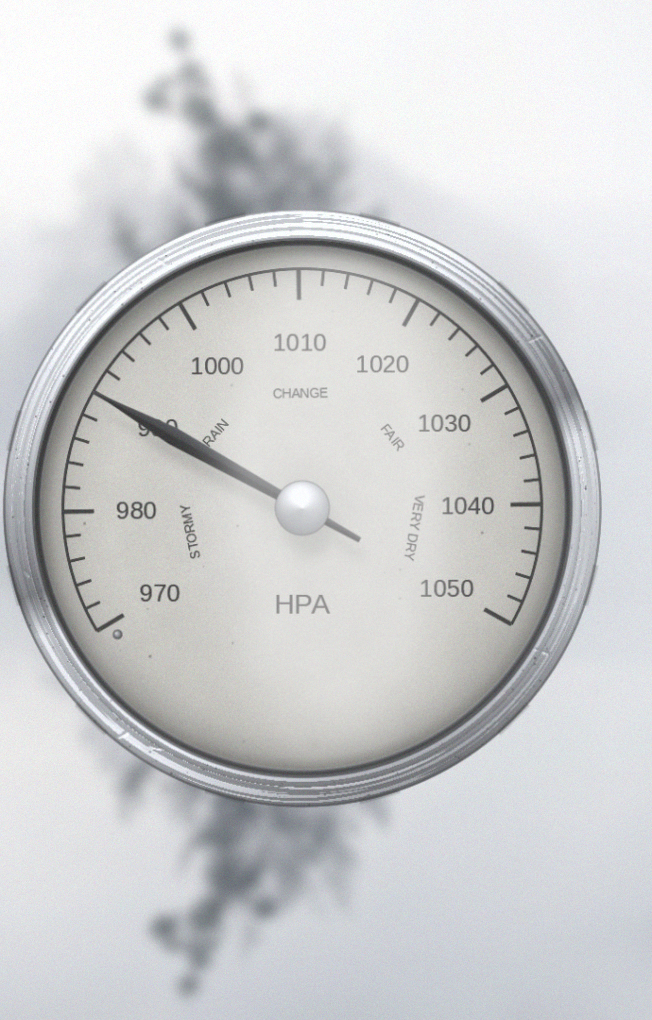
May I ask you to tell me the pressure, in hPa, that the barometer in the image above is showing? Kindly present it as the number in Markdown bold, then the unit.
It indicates **990** hPa
